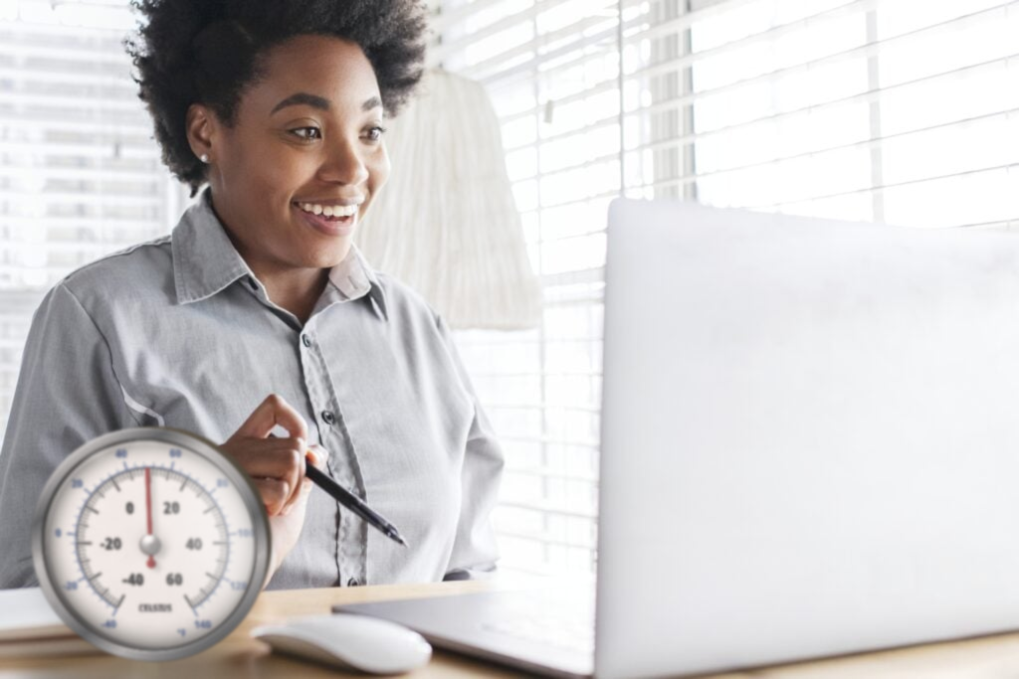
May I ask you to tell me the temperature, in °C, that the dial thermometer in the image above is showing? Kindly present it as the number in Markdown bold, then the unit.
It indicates **10** °C
